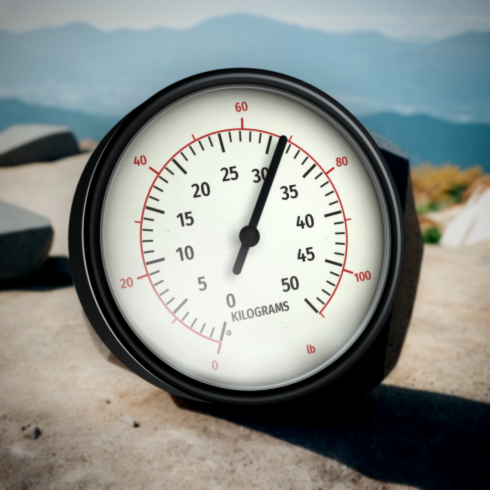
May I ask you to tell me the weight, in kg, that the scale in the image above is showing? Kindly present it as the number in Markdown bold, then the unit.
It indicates **31** kg
